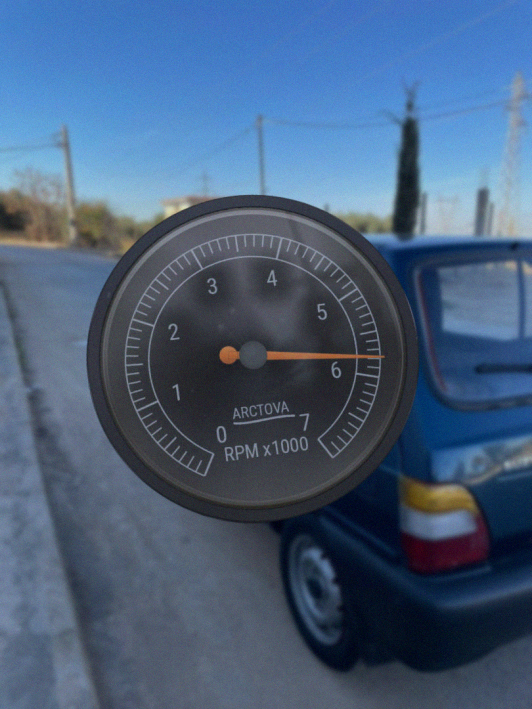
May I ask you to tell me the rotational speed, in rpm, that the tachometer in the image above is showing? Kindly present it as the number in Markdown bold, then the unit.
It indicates **5800** rpm
